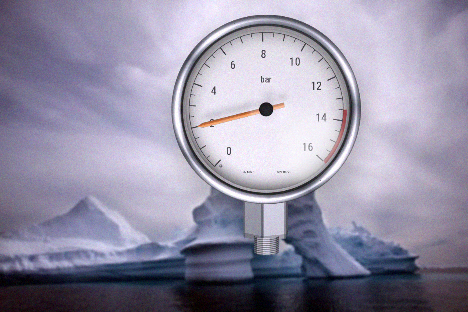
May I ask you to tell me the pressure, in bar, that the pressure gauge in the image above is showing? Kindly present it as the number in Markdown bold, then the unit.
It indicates **2** bar
